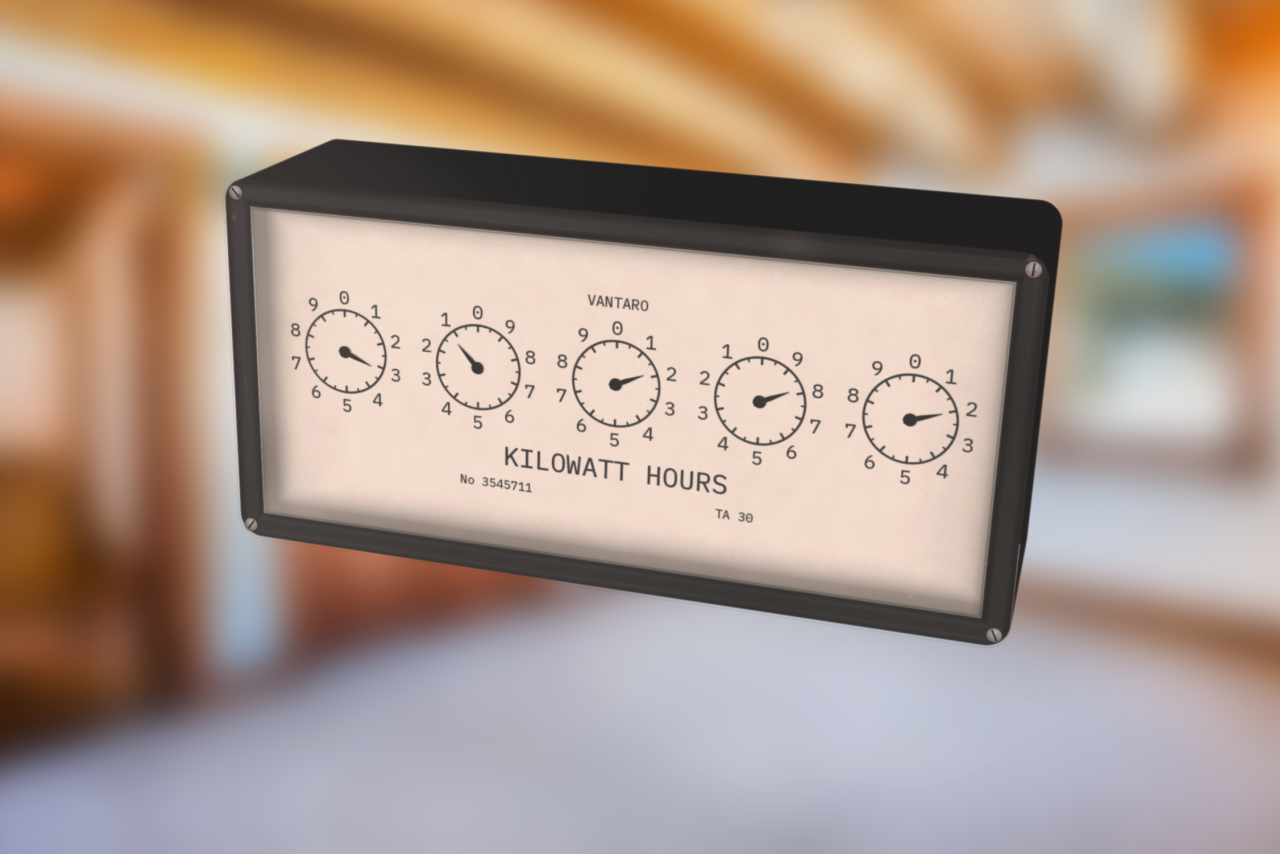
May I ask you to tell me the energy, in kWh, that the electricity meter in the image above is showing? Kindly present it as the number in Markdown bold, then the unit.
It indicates **31182** kWh
